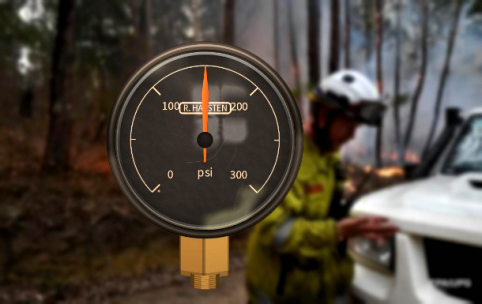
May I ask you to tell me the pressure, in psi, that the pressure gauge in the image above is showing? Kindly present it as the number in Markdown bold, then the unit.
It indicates **150** psi
